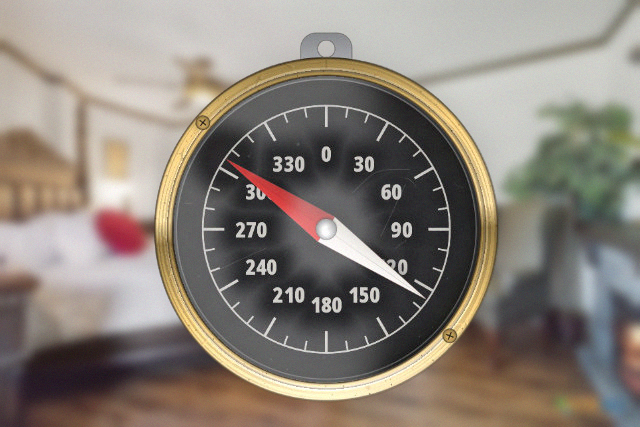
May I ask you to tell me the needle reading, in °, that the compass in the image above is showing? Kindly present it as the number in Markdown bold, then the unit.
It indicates **305** °
